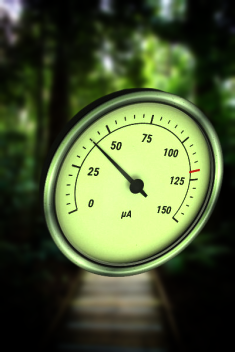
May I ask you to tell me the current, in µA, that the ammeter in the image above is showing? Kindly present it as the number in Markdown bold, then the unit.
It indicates **40** µA
